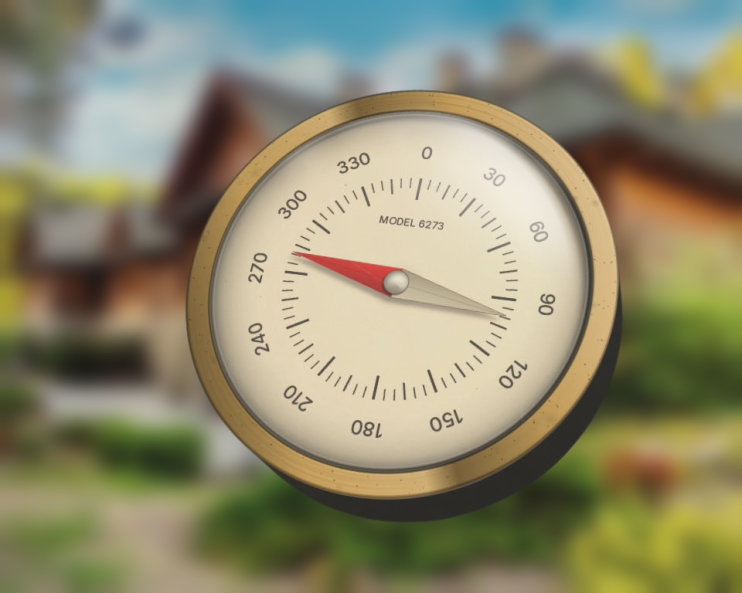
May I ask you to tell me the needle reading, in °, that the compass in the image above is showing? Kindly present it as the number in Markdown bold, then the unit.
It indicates **280** °
